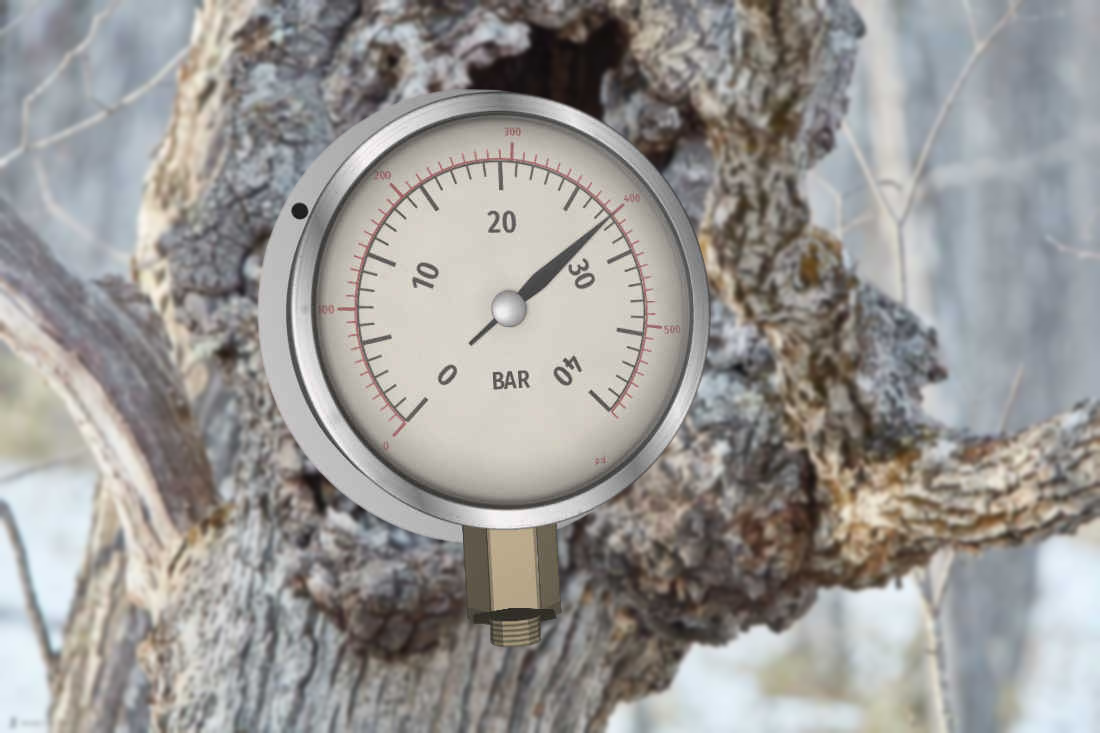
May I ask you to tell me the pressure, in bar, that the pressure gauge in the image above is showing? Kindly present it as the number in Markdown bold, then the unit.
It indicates **27.5** bar
